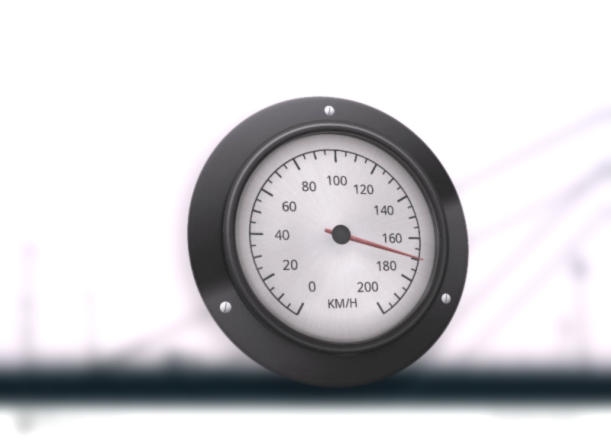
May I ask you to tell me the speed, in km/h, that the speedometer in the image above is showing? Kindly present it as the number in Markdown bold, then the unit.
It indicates **170** km/h
